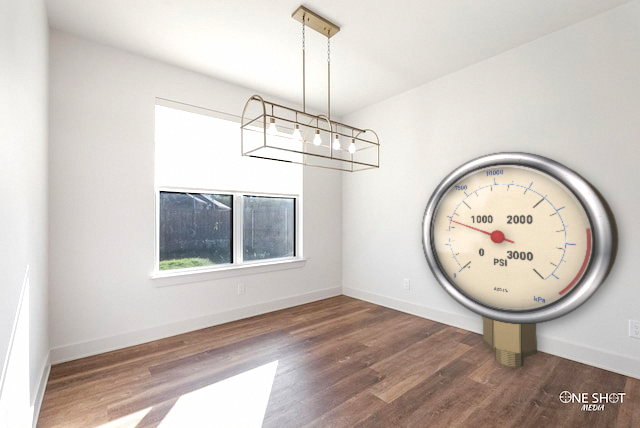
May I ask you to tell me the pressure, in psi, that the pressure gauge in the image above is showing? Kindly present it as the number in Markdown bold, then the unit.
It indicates **700** psi
